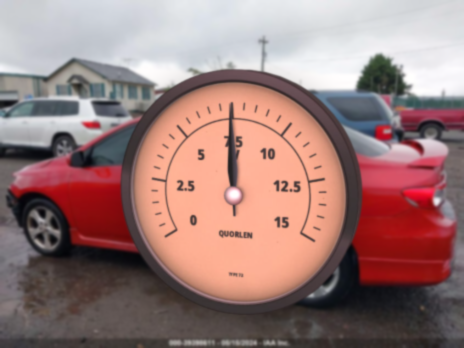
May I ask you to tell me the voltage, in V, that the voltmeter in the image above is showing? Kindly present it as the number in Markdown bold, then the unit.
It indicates **7.5** V
